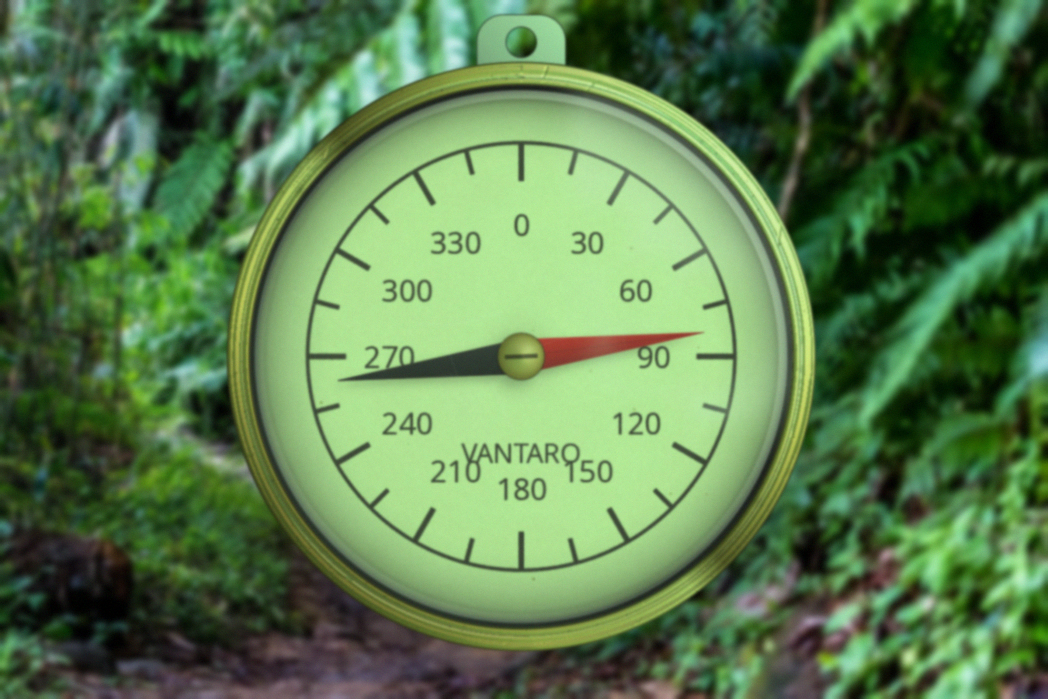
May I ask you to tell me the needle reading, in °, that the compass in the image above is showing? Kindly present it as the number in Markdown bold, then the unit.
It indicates **82.5** °
